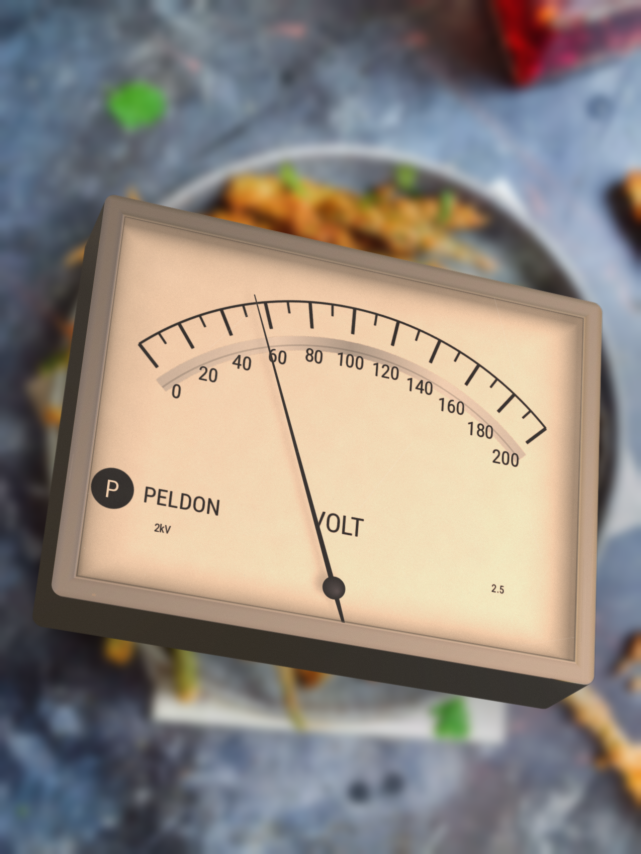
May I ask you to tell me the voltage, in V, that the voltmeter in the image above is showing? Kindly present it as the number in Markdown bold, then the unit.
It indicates **55** V
